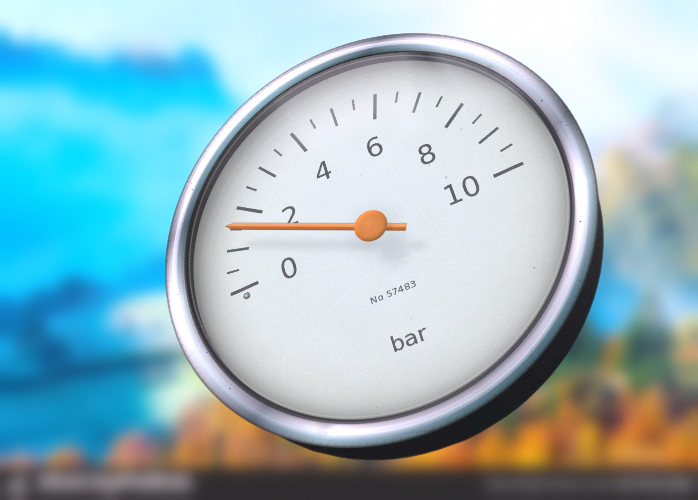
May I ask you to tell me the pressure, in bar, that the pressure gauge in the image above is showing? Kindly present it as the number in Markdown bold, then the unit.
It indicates **1.5** bar
